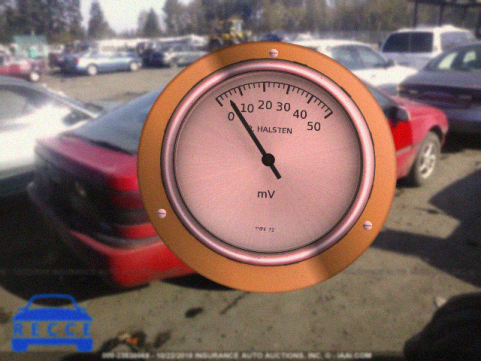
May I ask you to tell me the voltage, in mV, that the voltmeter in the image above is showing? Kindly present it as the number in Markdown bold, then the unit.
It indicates **4** mV
